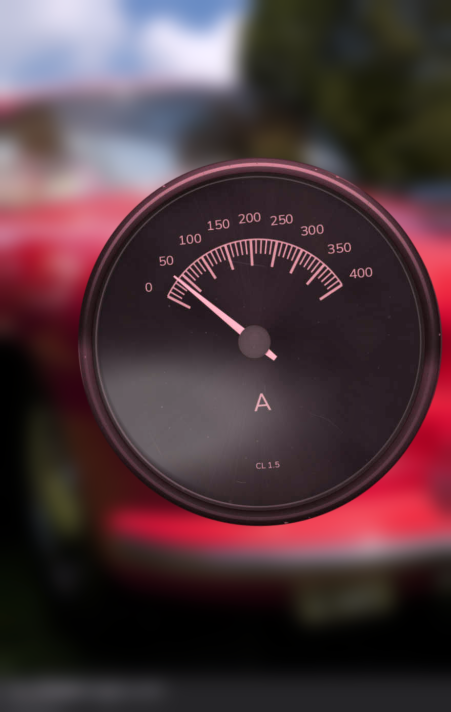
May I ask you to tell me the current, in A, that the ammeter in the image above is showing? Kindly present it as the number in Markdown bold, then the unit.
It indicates **40** A
